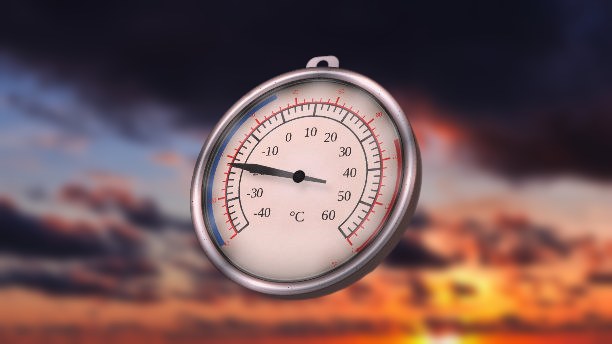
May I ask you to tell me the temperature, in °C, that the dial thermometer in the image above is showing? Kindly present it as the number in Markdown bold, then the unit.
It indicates **-20** °C
